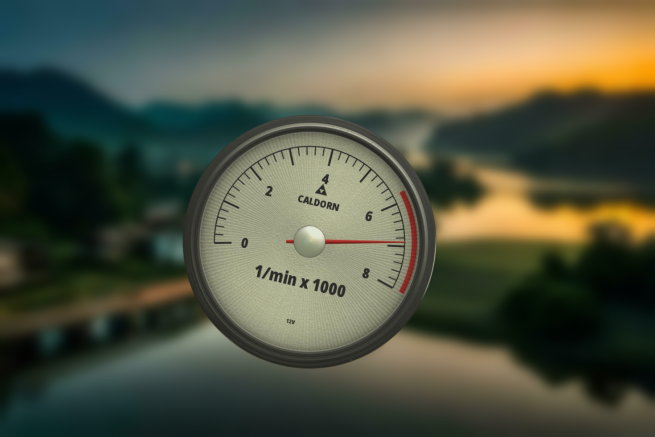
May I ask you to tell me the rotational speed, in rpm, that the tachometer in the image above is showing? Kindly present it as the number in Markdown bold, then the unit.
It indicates **6900** rpm
